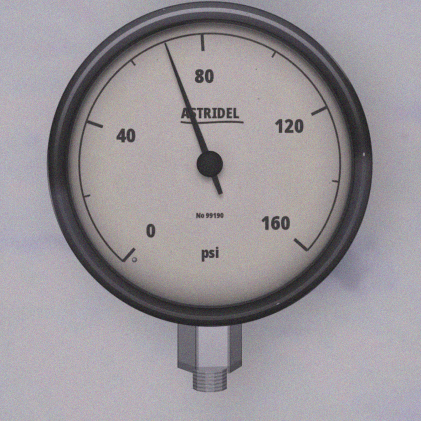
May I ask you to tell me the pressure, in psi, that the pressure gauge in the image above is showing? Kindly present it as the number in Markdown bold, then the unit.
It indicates **70** psi
